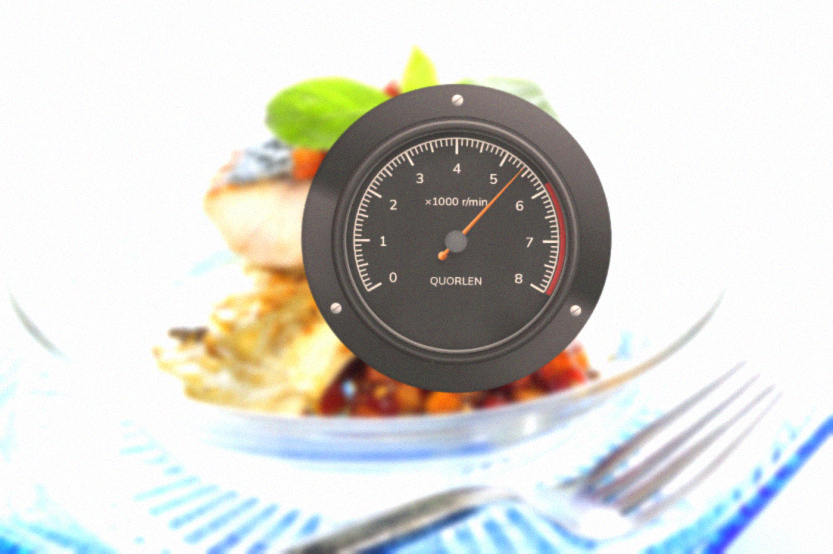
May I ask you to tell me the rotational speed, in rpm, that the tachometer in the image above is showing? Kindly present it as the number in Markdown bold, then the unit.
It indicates **5400** rpm
